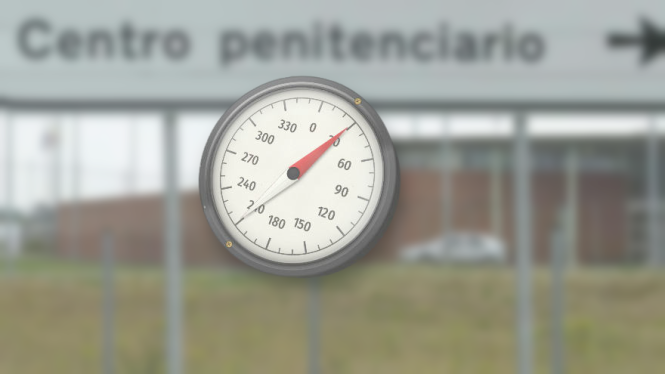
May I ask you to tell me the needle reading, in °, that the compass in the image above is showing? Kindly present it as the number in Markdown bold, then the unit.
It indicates **30** °
